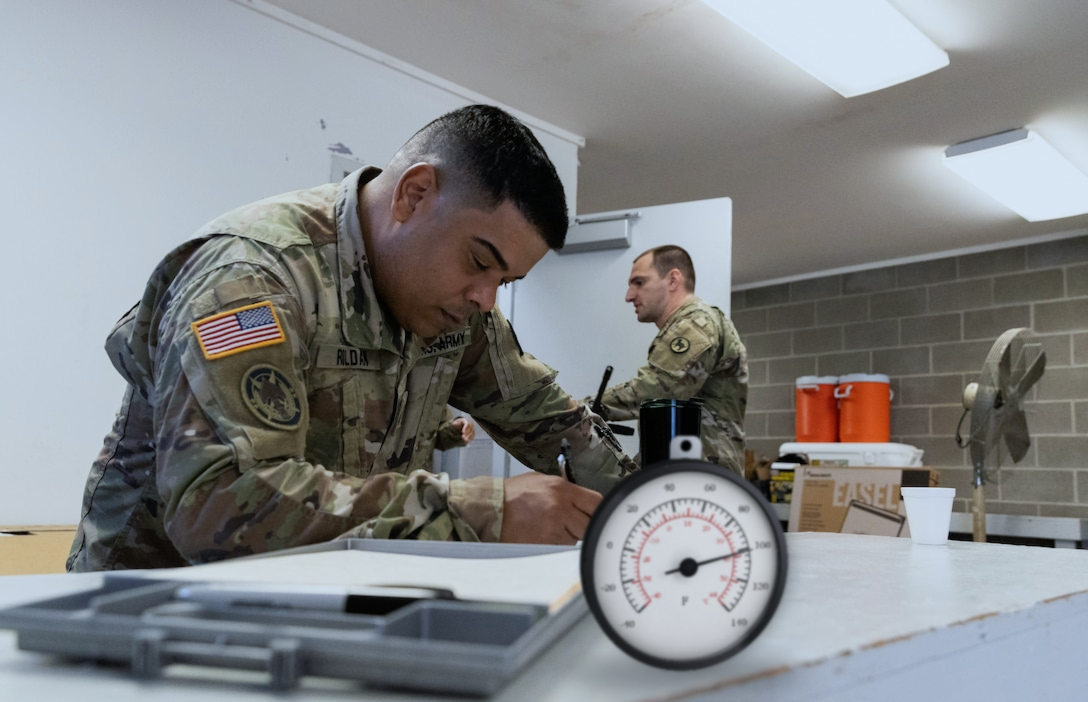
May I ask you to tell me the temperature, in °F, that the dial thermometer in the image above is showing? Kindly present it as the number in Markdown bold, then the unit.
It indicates **100** °F
